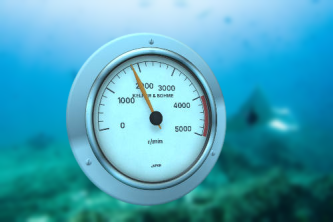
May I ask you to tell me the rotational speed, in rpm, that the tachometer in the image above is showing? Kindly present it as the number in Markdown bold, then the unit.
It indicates **1800** rpm
